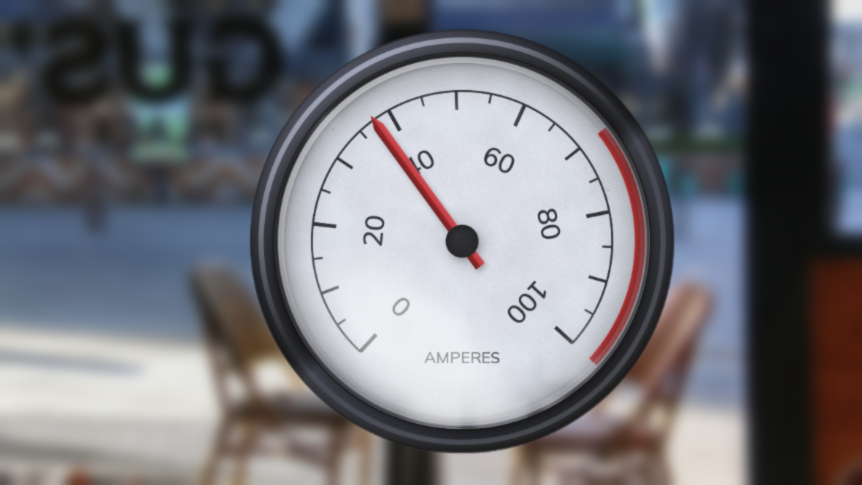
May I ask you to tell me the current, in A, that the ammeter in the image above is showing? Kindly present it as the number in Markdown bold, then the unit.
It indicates **37.5** A
